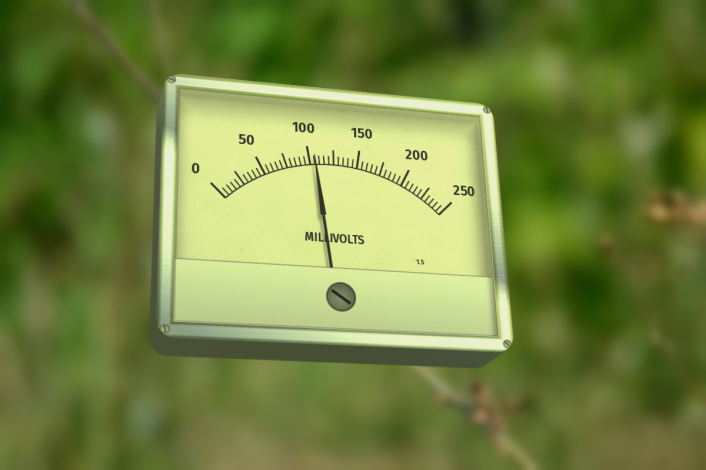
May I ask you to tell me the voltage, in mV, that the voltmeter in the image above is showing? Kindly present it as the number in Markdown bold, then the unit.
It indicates **105** mV
